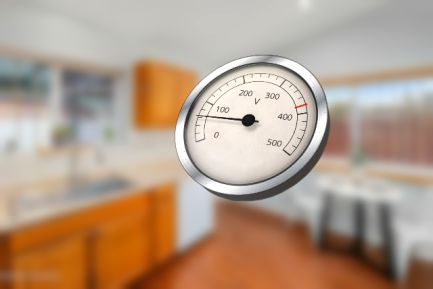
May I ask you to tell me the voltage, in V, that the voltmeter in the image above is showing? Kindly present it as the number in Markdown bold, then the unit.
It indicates **60** V
